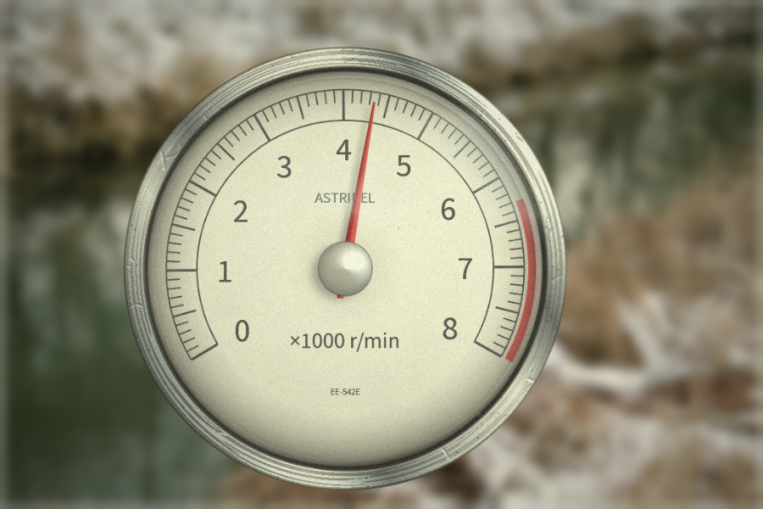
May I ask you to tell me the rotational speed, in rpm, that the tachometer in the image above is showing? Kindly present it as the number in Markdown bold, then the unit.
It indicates **4350** rpm
